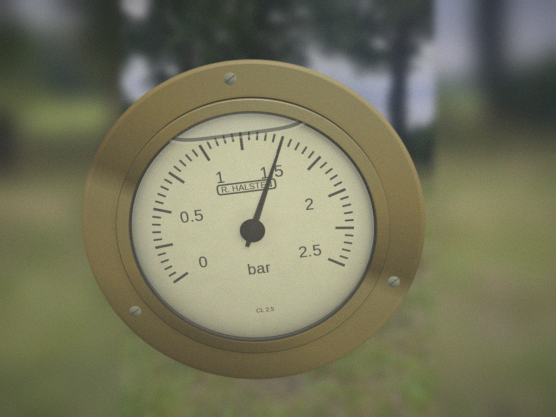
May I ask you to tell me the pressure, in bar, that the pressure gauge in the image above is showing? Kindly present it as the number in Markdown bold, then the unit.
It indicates **1.5** bar
